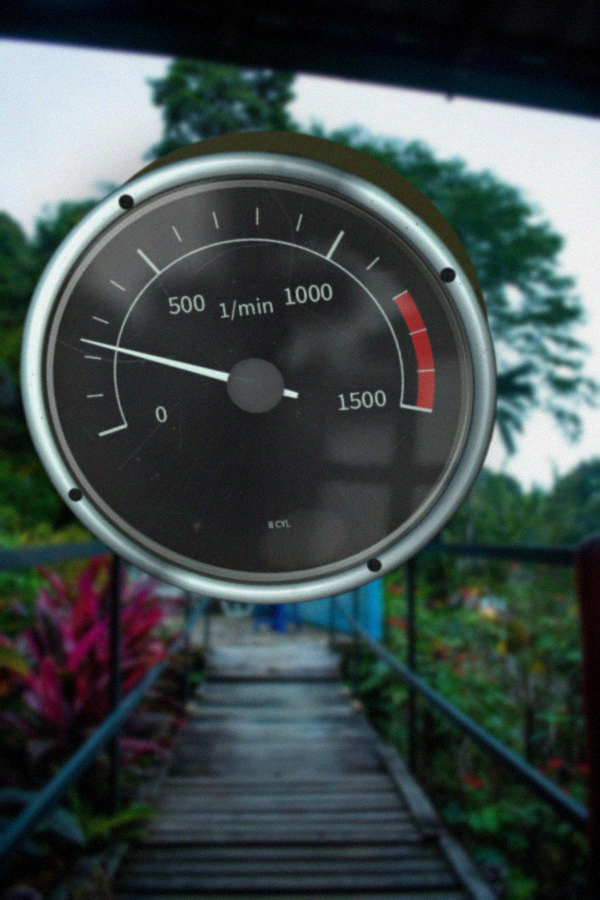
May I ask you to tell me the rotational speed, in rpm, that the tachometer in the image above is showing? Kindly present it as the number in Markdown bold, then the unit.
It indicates **250** rpm
